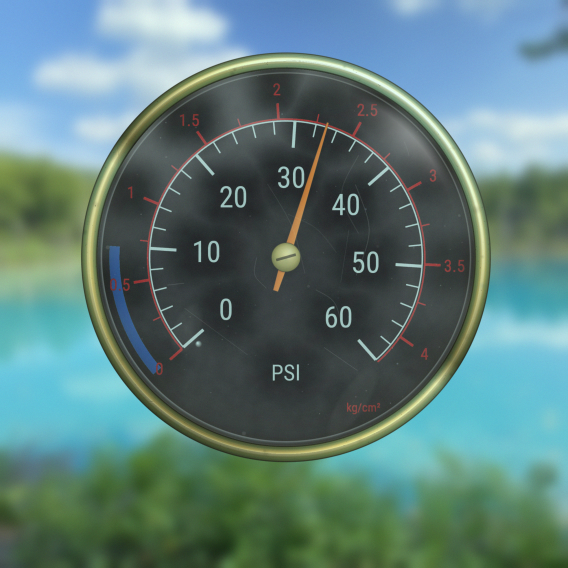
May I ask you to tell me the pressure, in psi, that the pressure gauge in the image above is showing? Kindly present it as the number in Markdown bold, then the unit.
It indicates **33** psi
